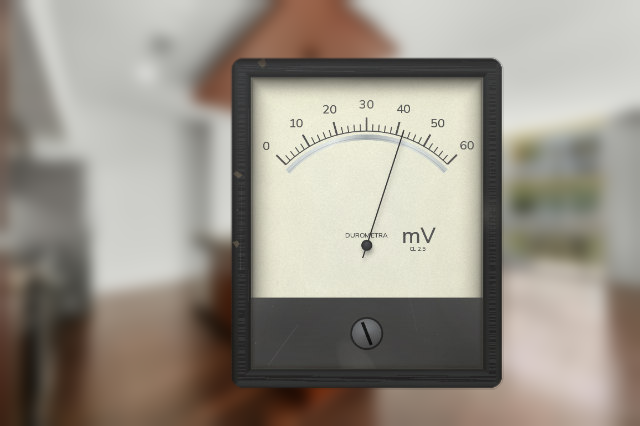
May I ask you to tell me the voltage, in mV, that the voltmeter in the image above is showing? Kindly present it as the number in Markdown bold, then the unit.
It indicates **42** mV
